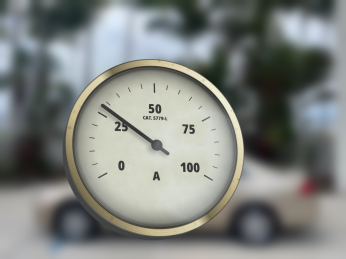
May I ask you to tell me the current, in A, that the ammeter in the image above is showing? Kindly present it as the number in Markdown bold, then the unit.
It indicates **27.5** A
